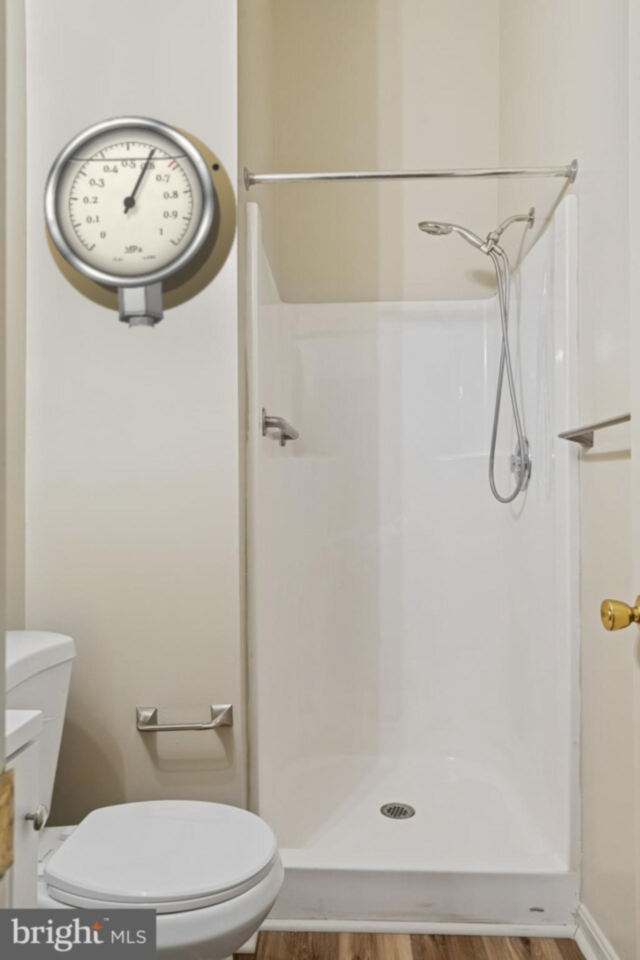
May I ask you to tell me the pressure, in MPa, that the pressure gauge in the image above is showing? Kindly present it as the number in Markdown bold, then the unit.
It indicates **0.6** MPa
